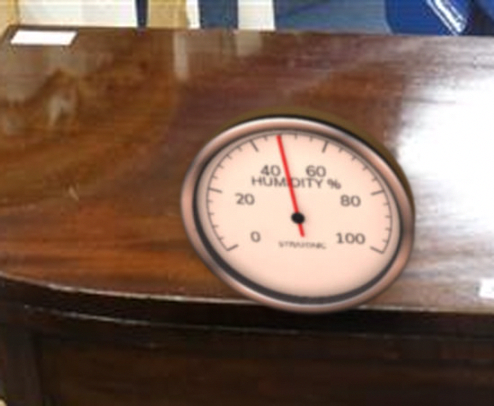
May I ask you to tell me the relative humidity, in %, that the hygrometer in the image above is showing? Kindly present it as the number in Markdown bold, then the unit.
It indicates **48** %
